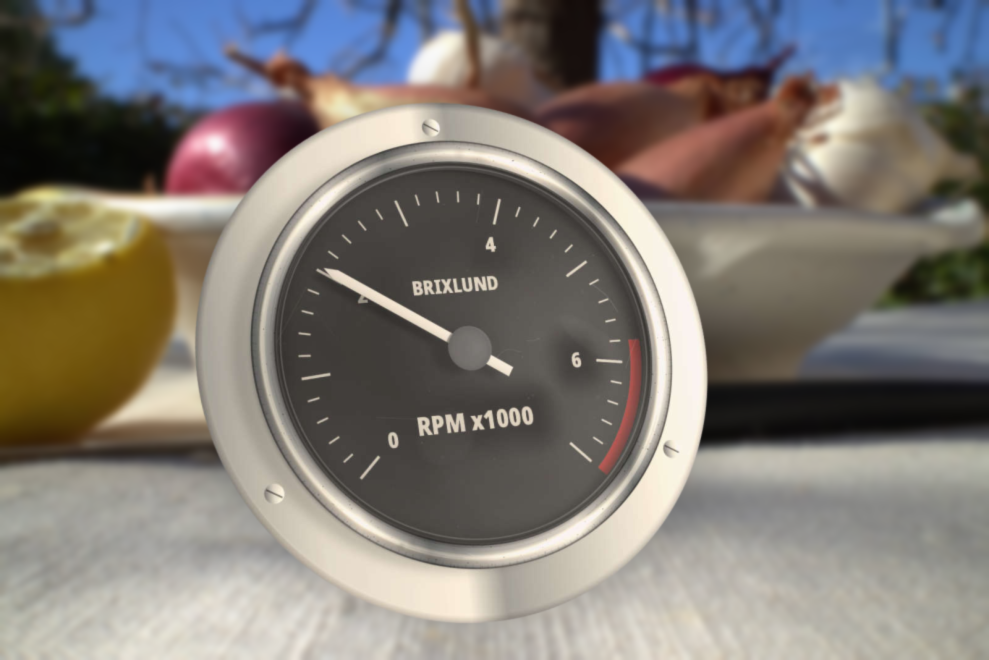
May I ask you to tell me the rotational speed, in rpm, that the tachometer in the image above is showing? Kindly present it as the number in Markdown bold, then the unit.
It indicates **2000** rpm
